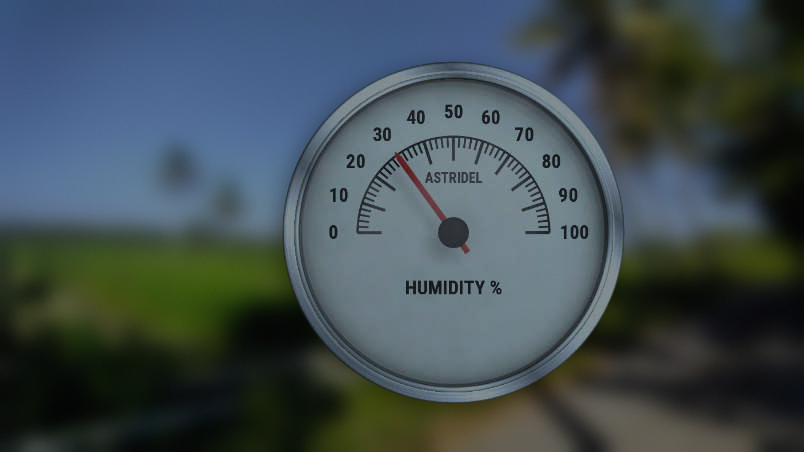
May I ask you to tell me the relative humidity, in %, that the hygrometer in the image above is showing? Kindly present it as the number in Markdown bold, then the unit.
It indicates **30** %
